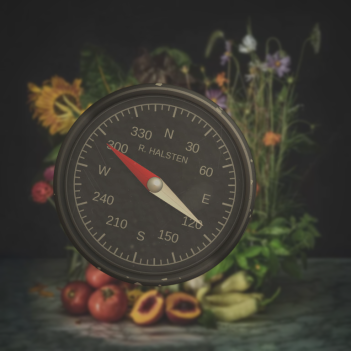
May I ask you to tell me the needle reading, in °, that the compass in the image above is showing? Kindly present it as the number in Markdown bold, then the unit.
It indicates **295** °
